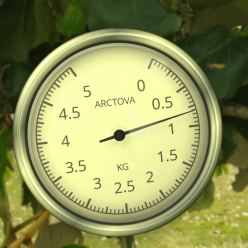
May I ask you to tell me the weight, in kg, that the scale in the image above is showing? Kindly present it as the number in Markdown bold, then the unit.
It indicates **0.8** kg
